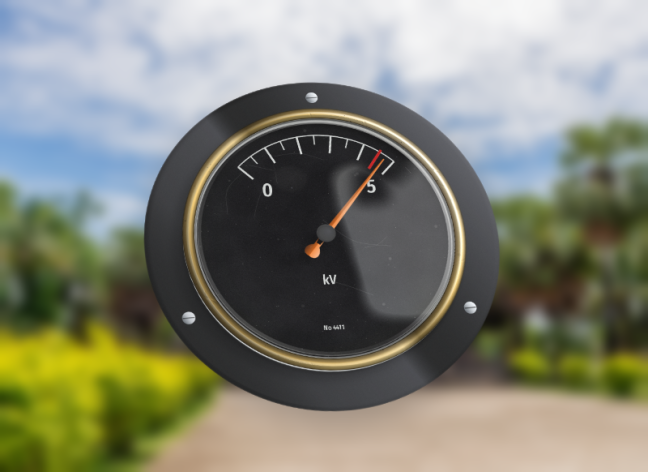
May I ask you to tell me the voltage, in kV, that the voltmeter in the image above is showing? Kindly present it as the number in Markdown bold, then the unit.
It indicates **4.75** kV
